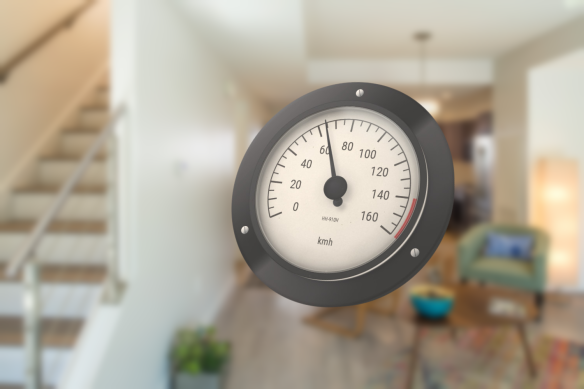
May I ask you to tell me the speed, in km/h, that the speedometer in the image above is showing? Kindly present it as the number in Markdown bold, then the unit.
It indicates **65** km/h
